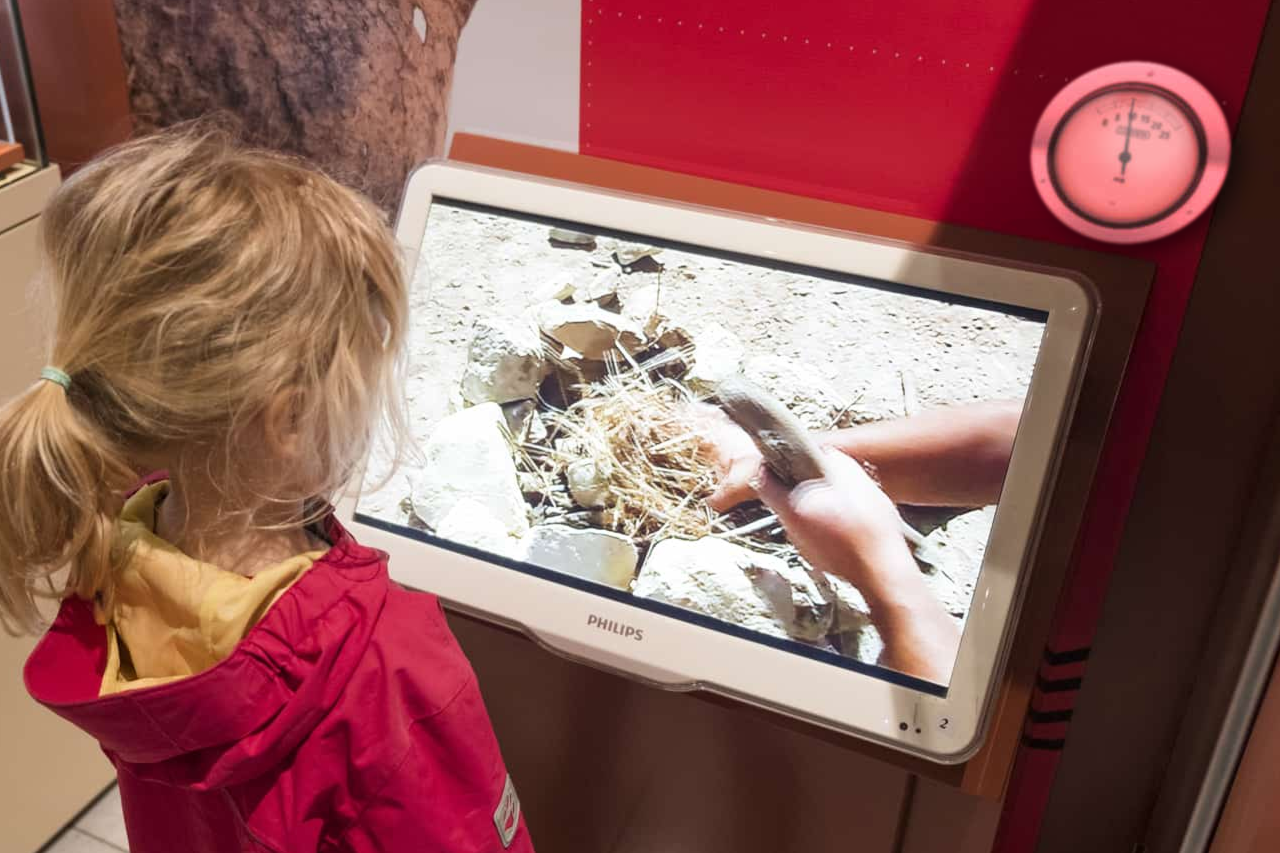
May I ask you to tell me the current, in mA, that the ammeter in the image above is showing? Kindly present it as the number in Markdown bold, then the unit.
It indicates **10** mA
